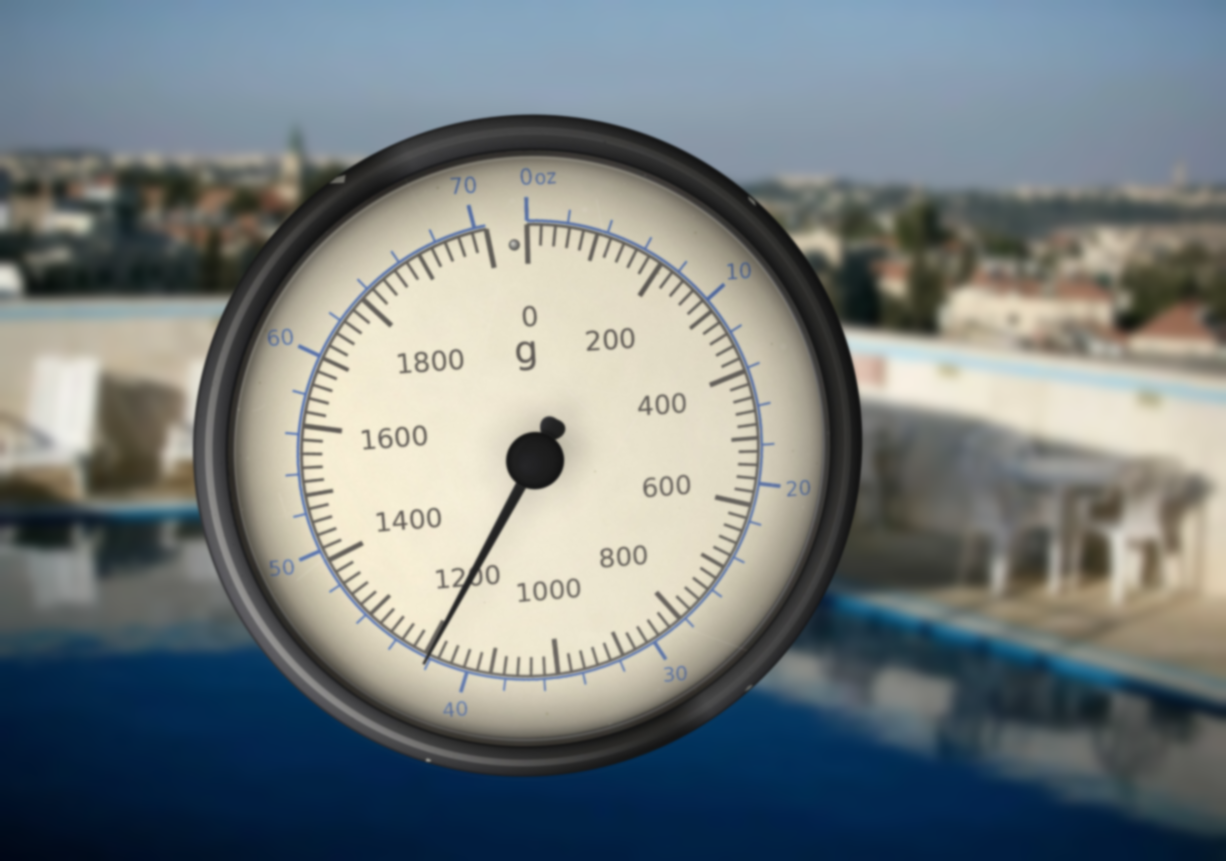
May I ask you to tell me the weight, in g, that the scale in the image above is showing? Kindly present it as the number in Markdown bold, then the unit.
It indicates **1200** g
